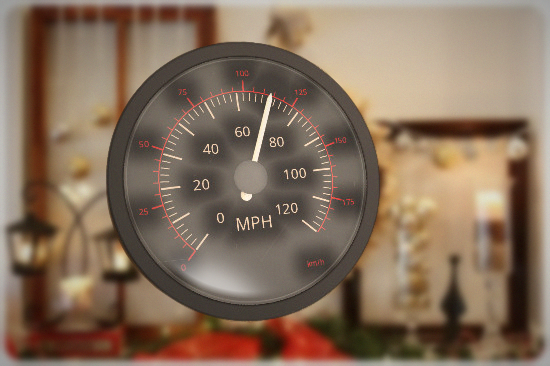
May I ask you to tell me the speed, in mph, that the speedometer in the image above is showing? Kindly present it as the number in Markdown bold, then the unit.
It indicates **70** mph
